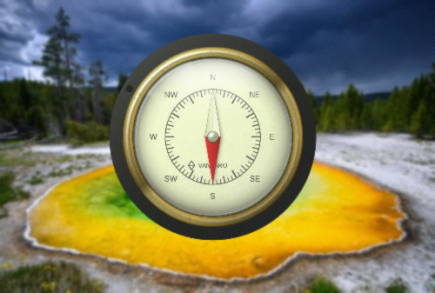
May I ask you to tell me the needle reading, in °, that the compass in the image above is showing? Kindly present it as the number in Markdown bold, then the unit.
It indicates **180** °
